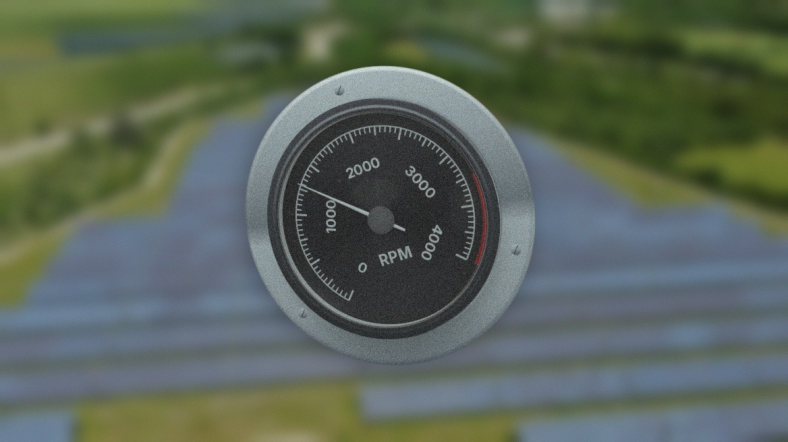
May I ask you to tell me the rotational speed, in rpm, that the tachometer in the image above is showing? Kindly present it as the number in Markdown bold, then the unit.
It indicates **1300** rpm
